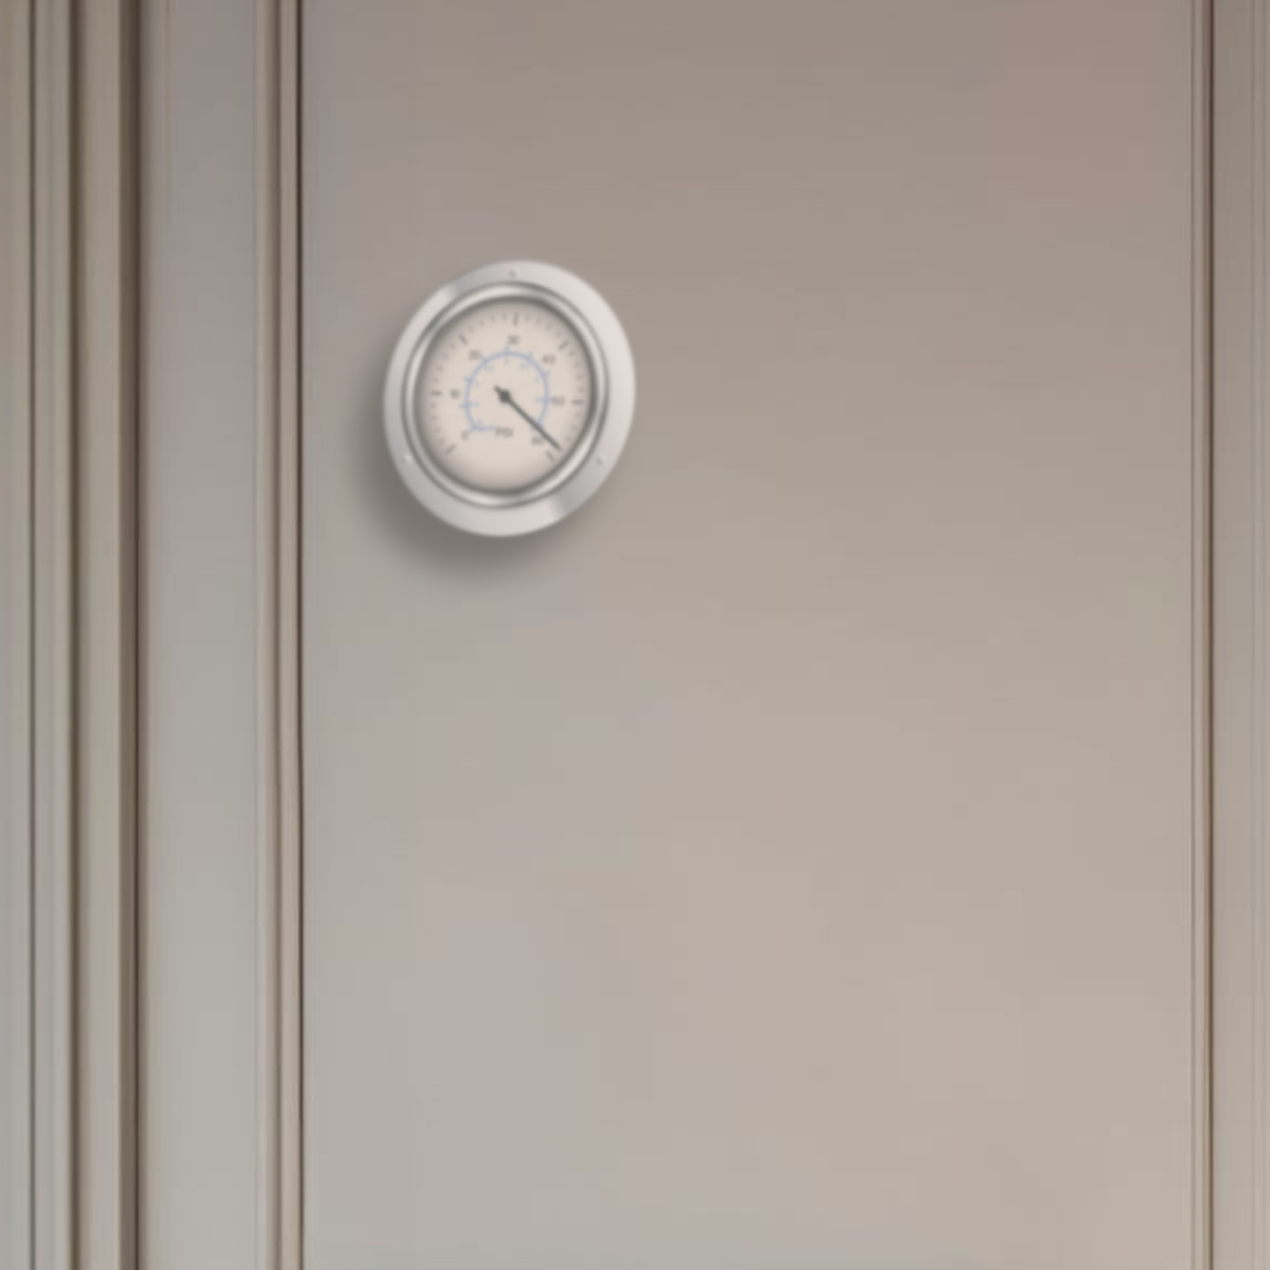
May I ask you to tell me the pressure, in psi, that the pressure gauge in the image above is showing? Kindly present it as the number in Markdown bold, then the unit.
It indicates **58** psi
